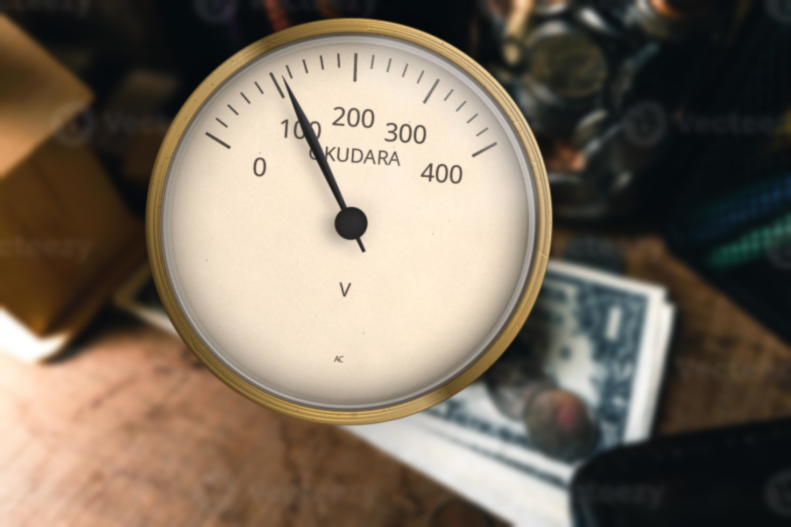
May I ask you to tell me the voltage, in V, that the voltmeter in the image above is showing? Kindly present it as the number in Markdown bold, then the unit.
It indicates **110** V
